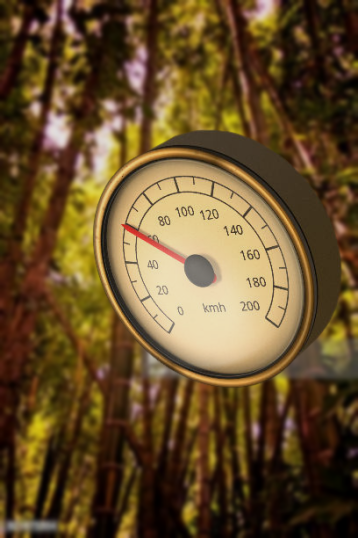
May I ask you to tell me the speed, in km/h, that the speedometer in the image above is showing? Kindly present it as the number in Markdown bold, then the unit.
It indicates **60** km/h
